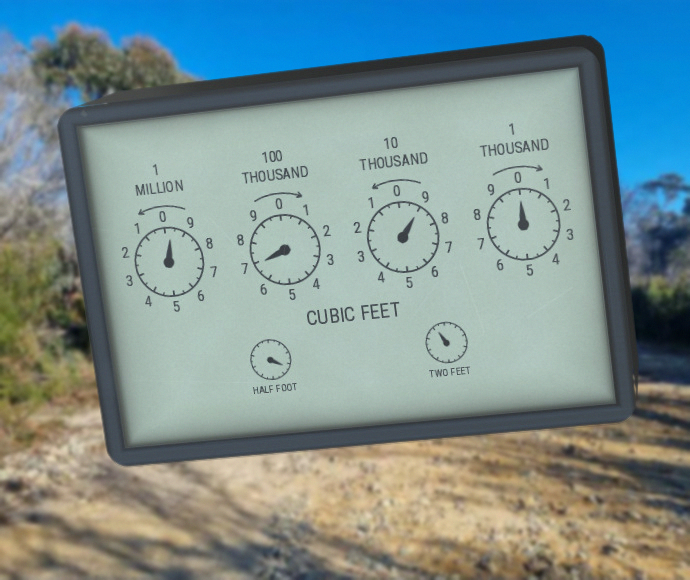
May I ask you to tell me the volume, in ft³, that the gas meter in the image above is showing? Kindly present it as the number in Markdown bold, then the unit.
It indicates **969000** ft³
